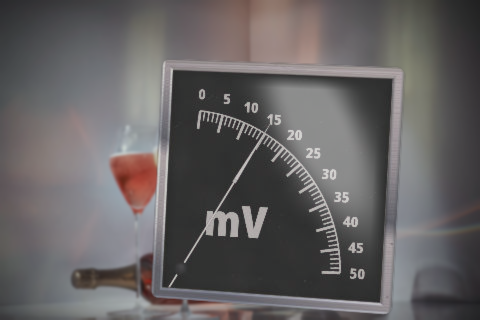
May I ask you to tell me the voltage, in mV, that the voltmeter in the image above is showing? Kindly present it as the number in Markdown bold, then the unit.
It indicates **15** mV
